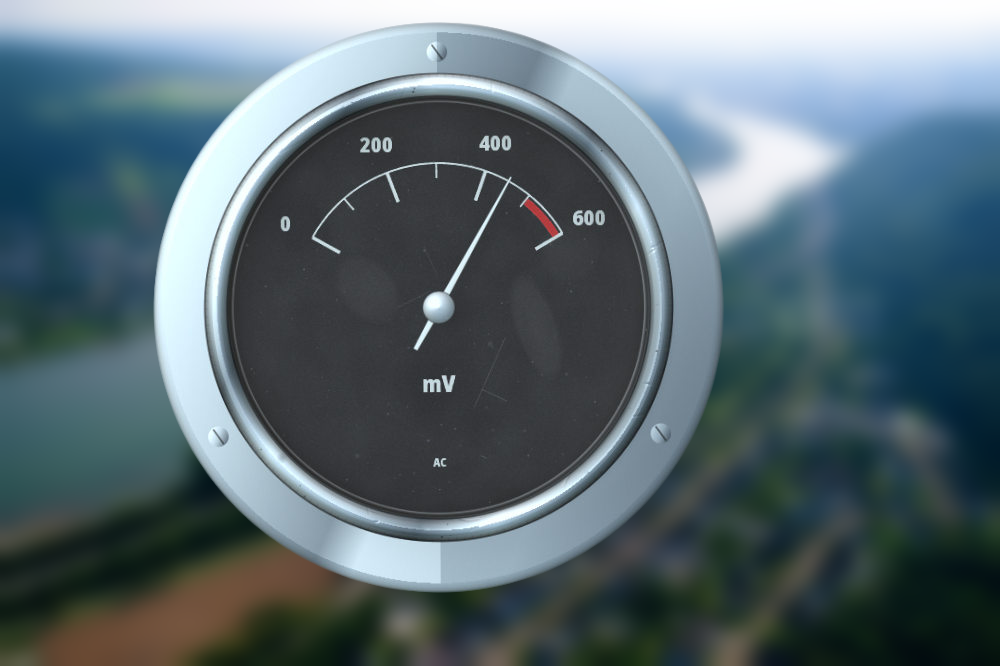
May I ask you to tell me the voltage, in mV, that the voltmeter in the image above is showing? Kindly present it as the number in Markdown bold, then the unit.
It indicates **450** mV
